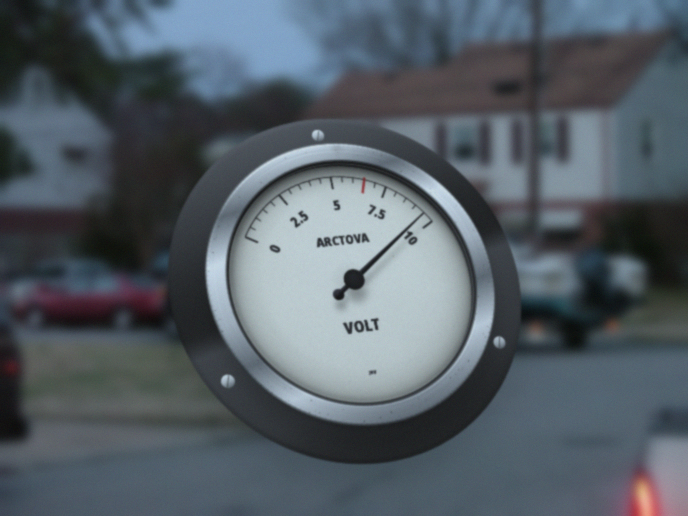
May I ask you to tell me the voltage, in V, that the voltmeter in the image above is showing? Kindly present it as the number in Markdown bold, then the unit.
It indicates **9.5** V
